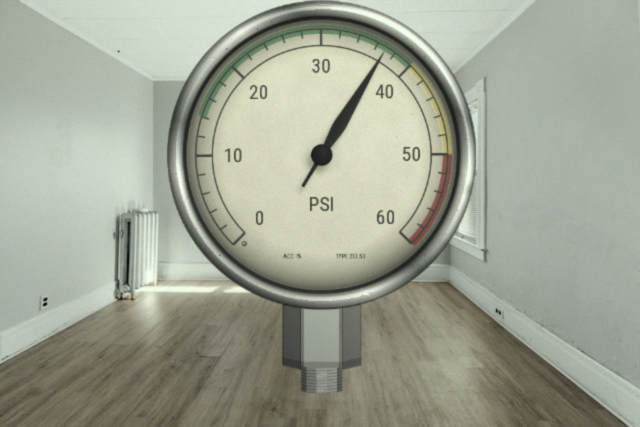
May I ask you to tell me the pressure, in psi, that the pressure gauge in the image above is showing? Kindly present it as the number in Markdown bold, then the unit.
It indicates **37** psi
